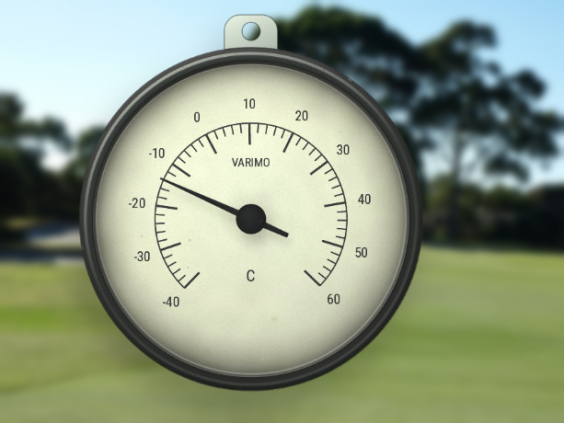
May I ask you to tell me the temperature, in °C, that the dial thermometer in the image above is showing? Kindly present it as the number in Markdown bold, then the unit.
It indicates **-14** °C
